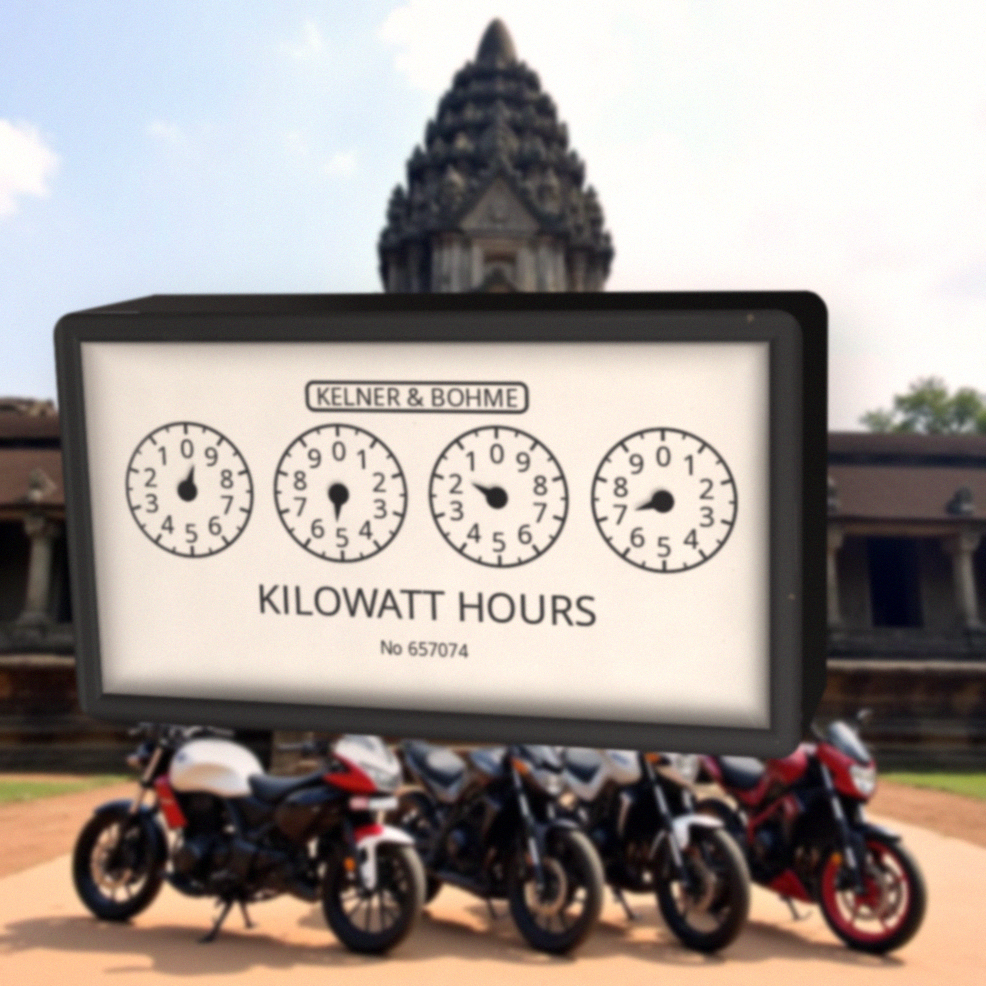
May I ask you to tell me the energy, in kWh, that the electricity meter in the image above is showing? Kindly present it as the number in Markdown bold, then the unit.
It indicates **9517** kWh
